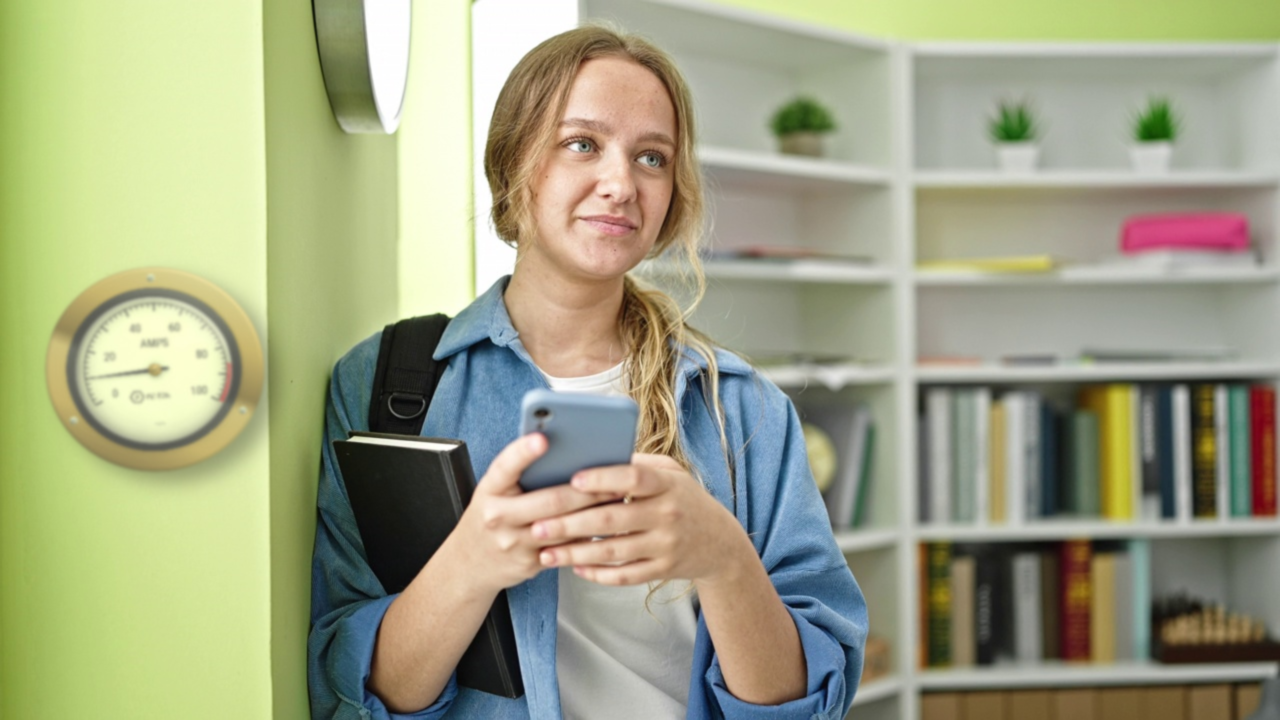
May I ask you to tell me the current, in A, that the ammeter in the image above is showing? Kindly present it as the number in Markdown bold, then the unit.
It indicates **10** A
